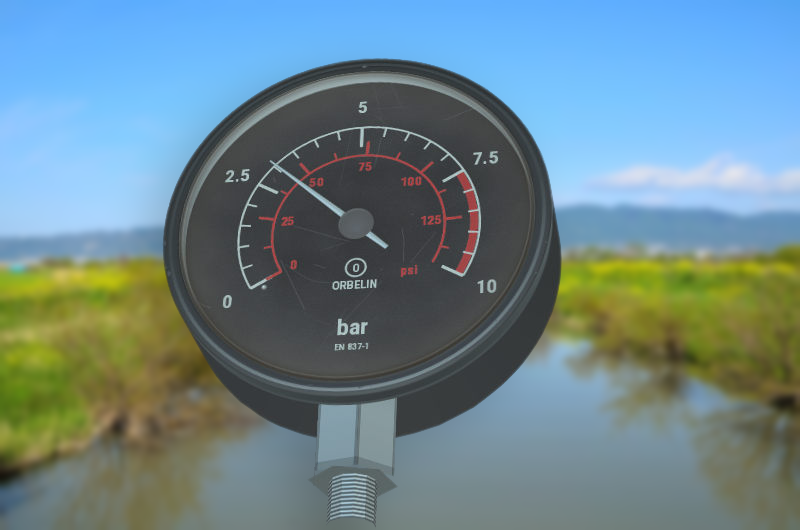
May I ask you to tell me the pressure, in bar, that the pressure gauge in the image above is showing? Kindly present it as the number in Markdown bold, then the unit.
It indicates **3** bar
